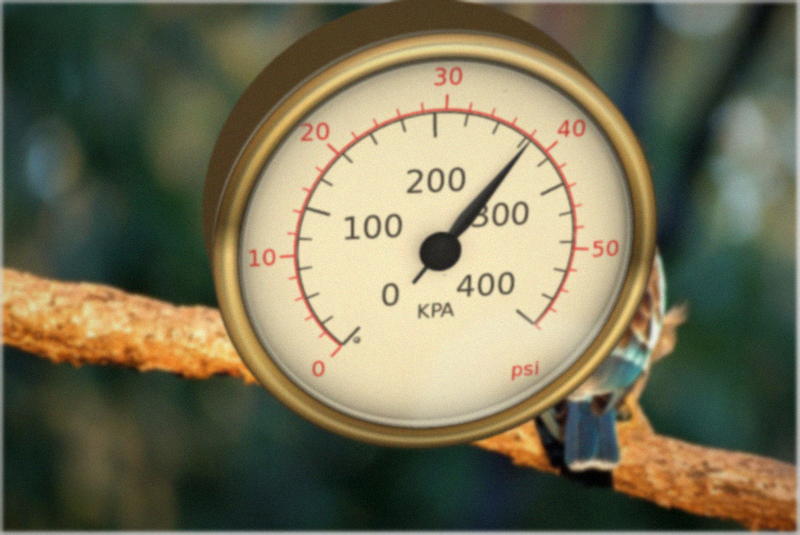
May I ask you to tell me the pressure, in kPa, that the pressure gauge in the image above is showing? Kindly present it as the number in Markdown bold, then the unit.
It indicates **260** kPa
